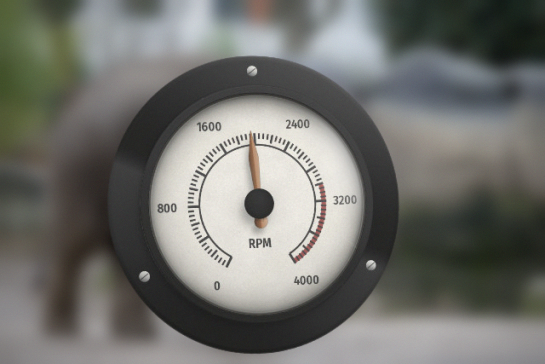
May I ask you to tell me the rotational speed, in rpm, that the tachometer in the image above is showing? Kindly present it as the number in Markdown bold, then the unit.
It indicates **1950** rpm
